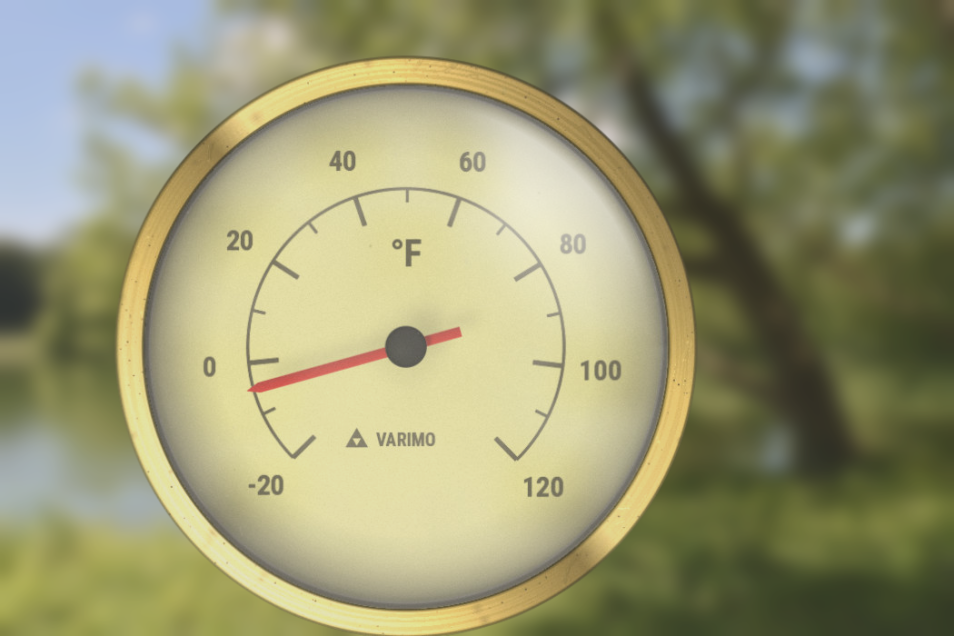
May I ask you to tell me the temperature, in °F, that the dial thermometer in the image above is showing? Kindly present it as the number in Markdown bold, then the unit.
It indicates **-5** °F
